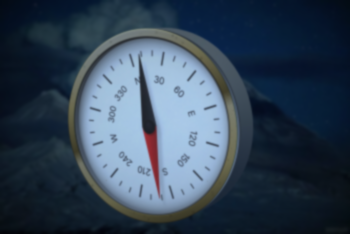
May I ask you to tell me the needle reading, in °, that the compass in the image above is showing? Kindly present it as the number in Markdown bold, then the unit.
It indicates **190** °
